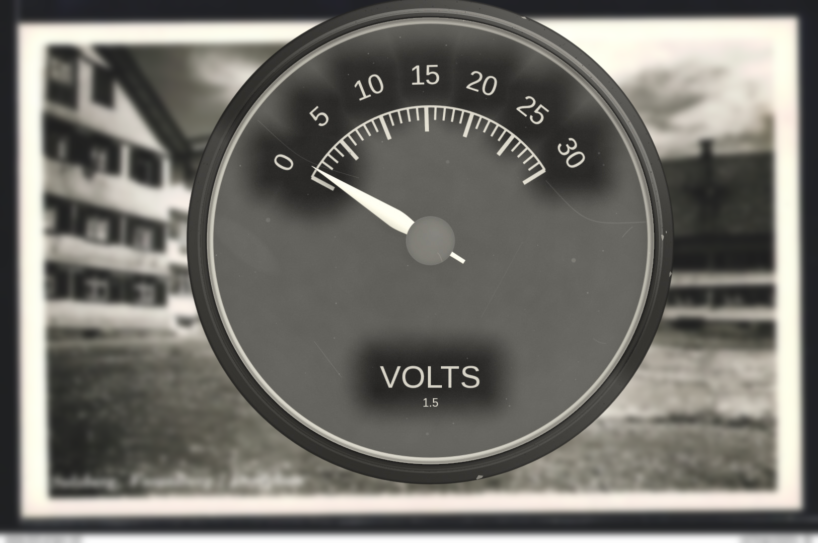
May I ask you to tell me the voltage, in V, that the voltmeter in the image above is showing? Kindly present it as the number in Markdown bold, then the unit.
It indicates **1** V
